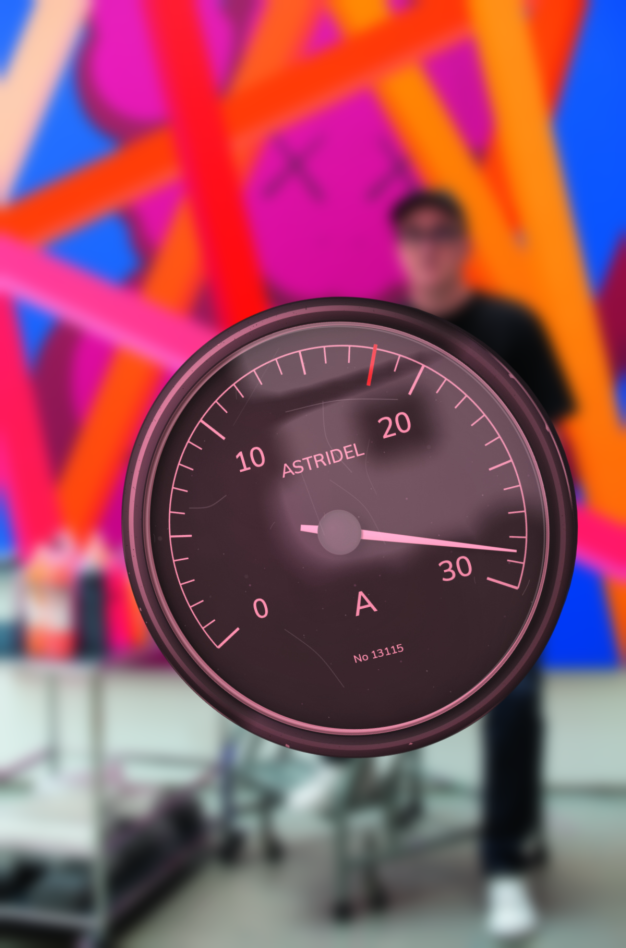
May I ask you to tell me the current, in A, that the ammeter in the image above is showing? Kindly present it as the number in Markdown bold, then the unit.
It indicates **28.5** A
